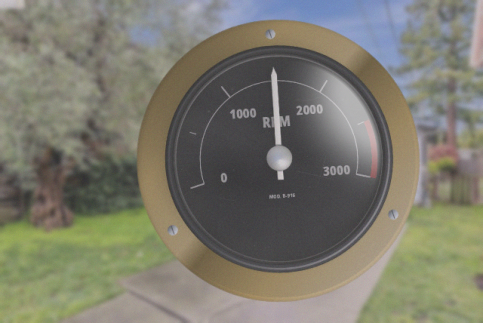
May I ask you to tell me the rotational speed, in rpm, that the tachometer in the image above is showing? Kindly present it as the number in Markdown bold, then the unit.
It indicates **1500** rpm
